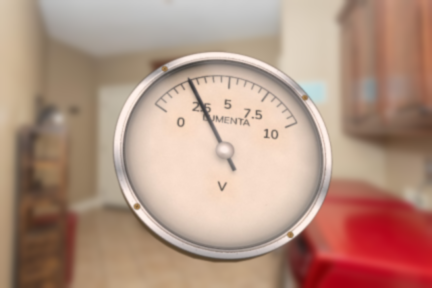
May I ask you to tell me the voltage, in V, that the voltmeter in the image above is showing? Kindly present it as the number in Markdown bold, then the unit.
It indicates **2.5** V
